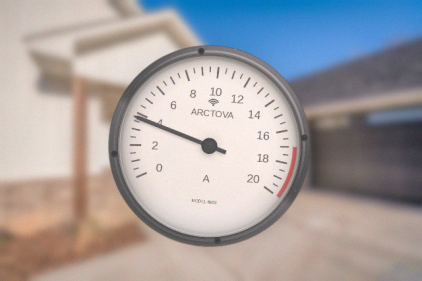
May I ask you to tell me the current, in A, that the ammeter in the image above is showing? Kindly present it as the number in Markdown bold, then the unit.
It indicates **3.75** A
